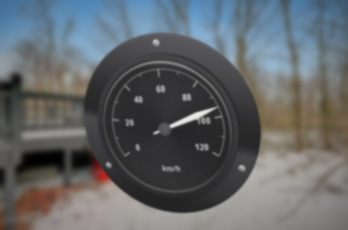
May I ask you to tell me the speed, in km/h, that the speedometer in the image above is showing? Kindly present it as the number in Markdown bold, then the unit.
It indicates **95** km/h
